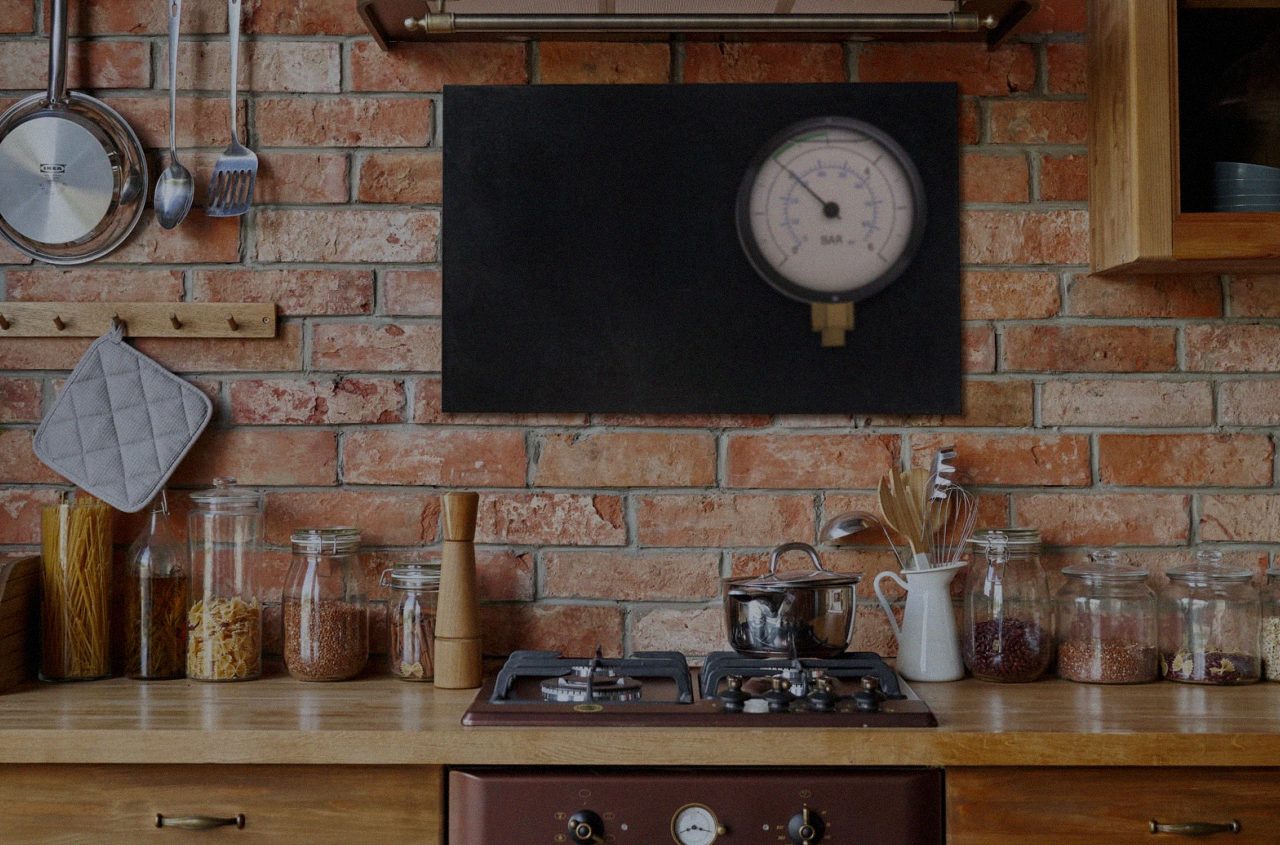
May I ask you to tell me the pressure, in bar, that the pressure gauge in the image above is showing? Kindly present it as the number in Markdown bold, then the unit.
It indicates **2** bar
